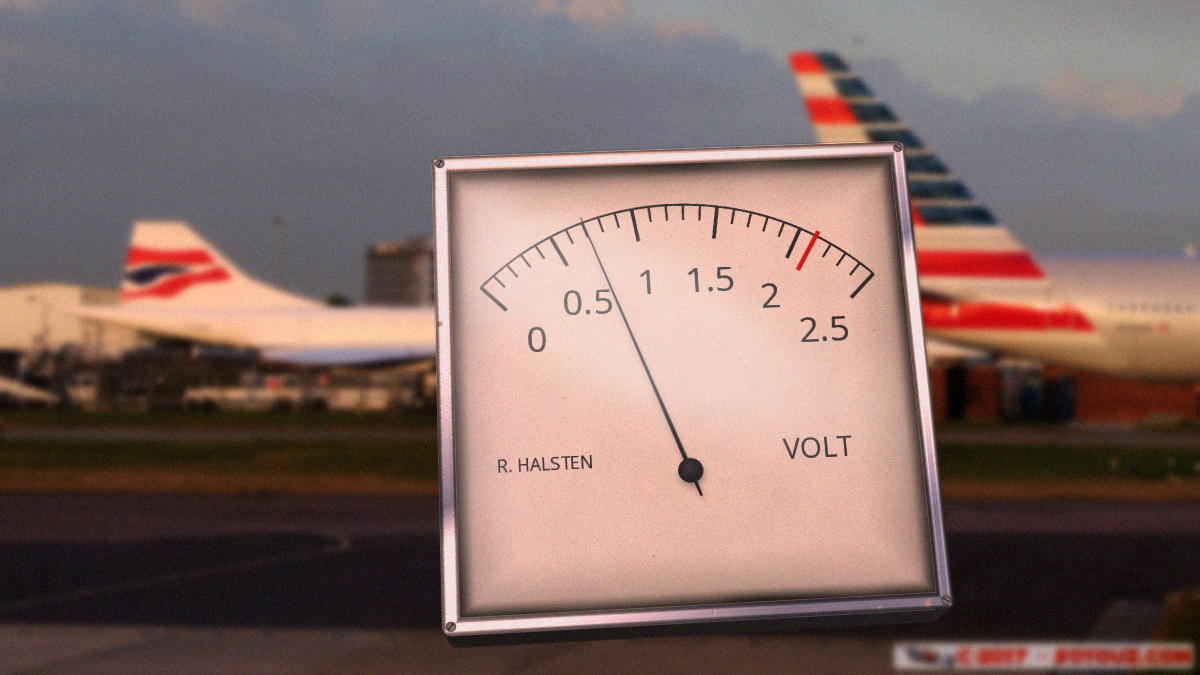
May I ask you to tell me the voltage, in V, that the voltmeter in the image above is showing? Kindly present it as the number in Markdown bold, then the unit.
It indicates **0.7** V
